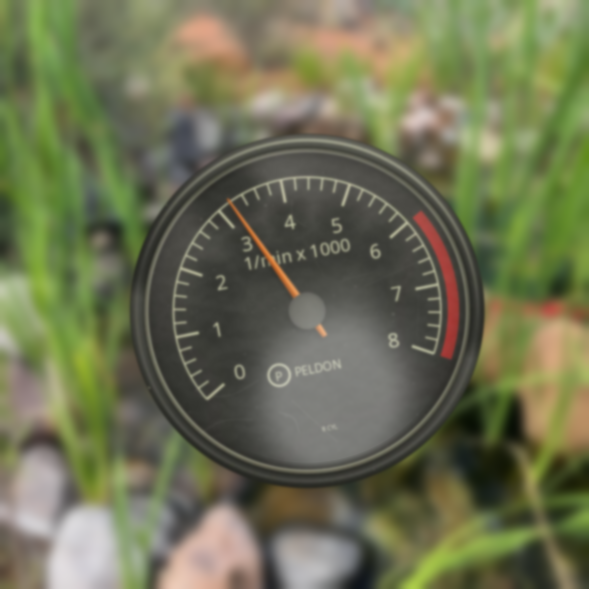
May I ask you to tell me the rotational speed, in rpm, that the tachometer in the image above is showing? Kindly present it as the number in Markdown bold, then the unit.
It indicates **3200** rpm
